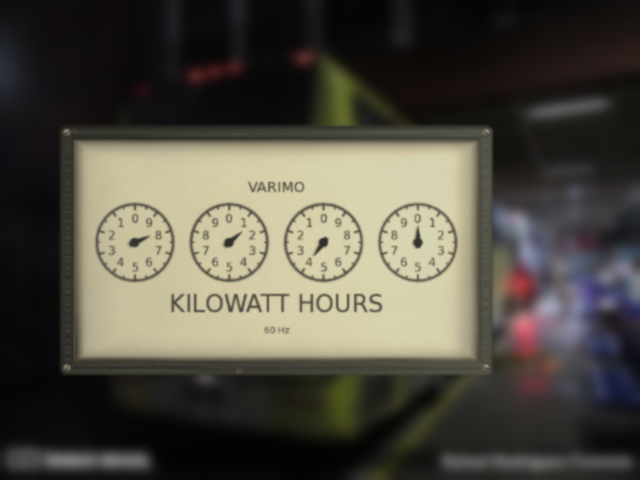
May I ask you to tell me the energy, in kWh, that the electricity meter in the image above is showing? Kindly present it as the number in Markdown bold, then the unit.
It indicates **8140** kWh
